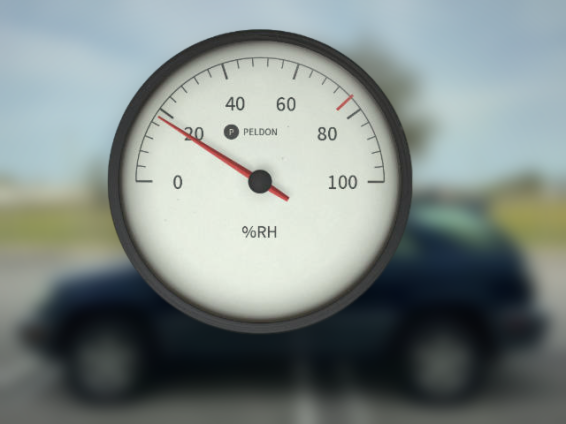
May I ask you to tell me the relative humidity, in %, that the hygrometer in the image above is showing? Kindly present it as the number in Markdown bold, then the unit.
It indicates **18** %
